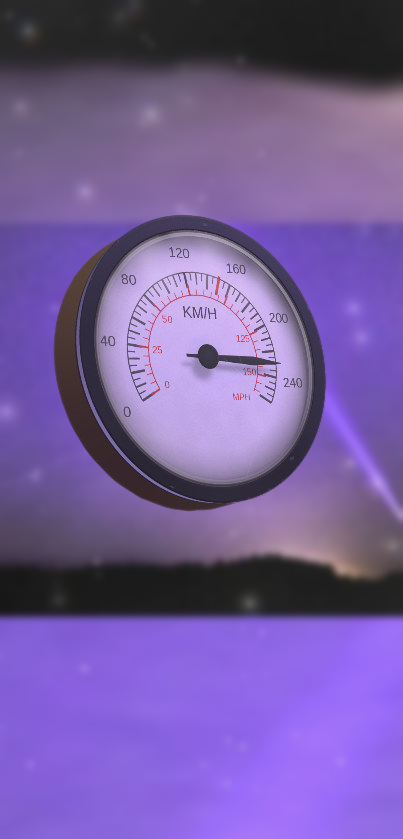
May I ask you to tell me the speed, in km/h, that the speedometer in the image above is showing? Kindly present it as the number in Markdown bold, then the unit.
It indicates **230** km/h
